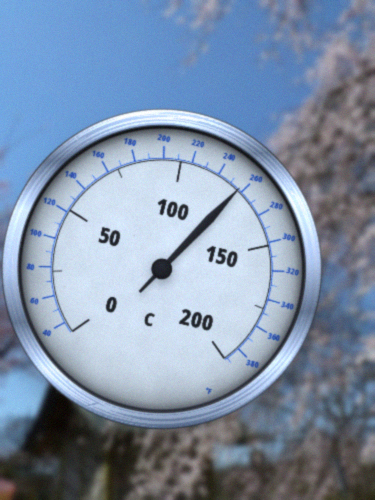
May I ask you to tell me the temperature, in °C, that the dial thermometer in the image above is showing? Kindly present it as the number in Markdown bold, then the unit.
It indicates **125** °C
